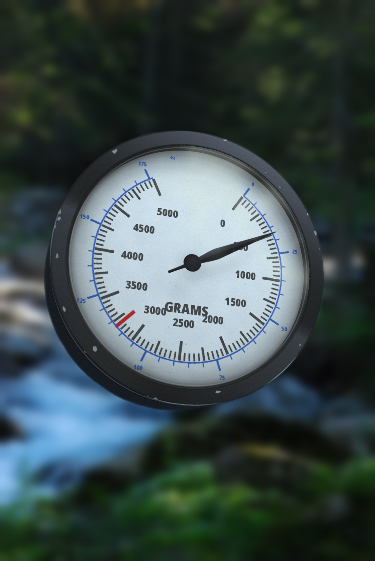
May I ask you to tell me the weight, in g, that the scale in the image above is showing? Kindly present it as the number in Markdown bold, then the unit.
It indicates **500** g
